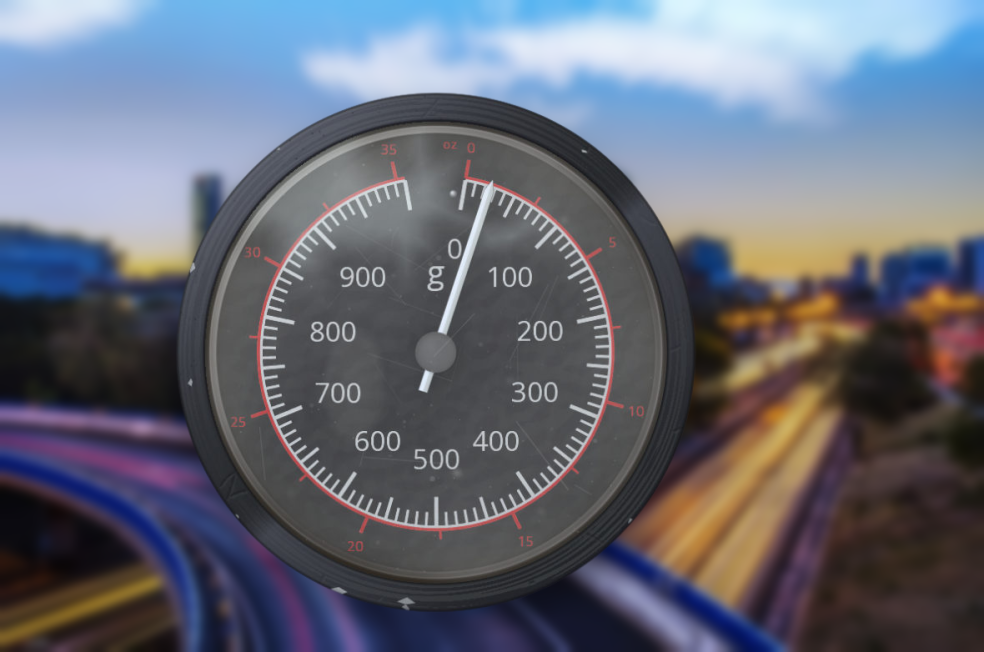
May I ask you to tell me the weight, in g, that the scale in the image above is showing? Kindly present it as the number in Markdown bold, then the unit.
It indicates **25** g
